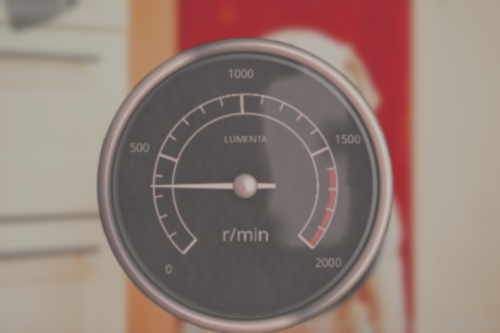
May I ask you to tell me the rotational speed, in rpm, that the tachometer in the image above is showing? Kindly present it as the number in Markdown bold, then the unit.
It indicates **350** rpm
